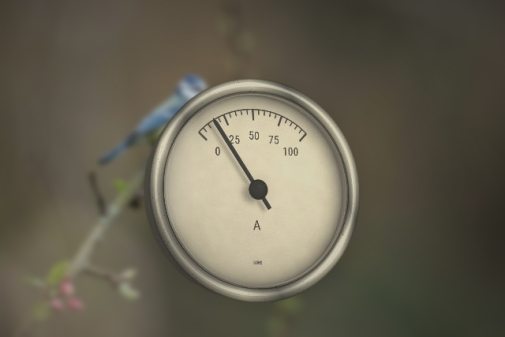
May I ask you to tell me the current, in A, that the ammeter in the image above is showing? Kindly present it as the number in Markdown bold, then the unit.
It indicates **15** A
